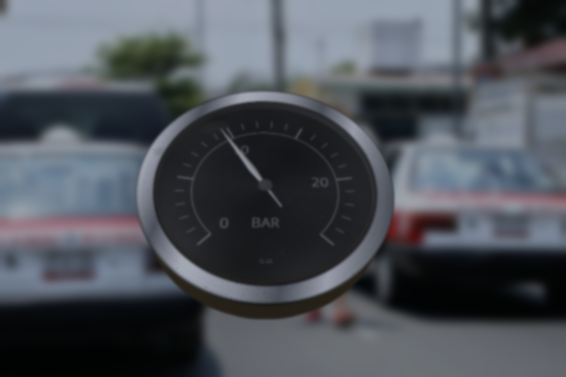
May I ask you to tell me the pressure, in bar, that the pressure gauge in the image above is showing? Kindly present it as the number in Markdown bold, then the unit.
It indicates **9.5** bar
